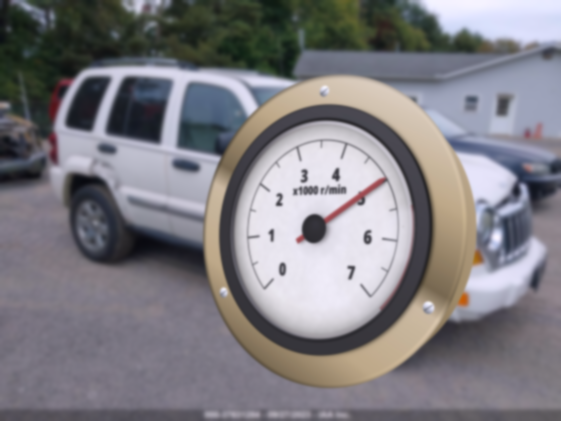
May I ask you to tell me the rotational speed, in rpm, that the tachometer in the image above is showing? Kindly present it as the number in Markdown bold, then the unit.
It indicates **5000** rpm
